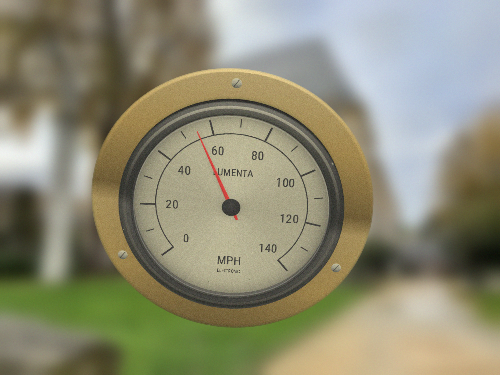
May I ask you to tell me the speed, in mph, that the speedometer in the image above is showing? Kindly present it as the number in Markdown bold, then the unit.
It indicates **55** mph
